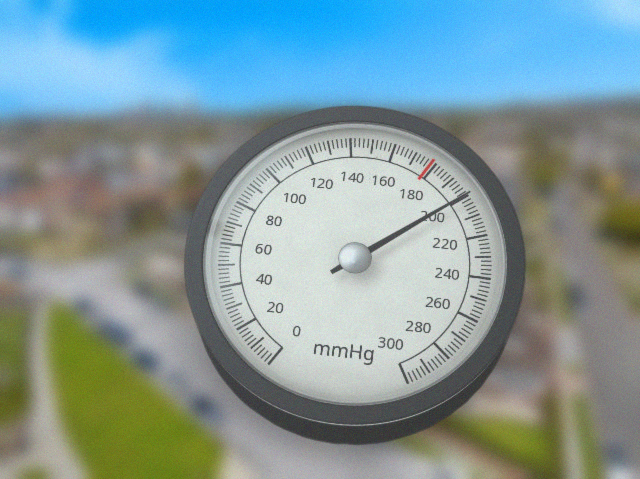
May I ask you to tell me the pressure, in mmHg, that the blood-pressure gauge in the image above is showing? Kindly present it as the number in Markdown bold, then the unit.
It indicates **200** mmHg
